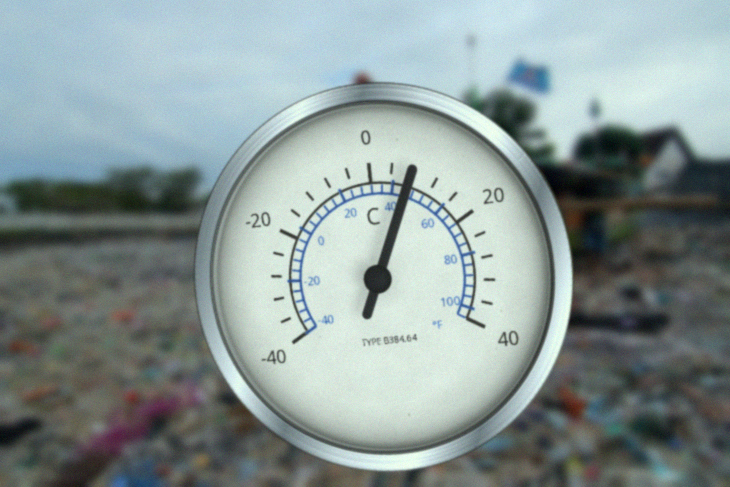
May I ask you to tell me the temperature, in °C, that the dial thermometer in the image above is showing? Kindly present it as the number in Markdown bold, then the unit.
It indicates **8** °C
